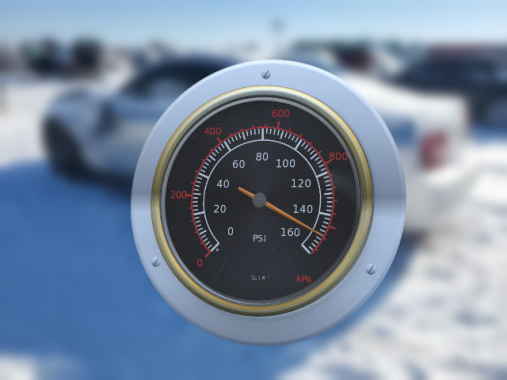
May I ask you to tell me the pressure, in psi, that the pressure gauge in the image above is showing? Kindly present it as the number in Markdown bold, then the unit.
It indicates **150** psi
